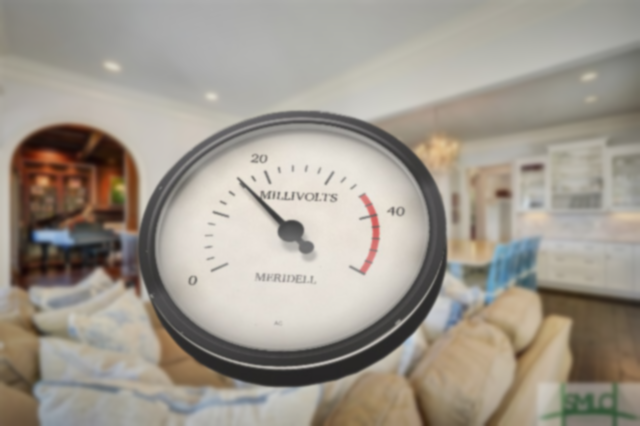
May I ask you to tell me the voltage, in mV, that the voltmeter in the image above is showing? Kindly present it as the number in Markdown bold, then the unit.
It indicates **16** mV
